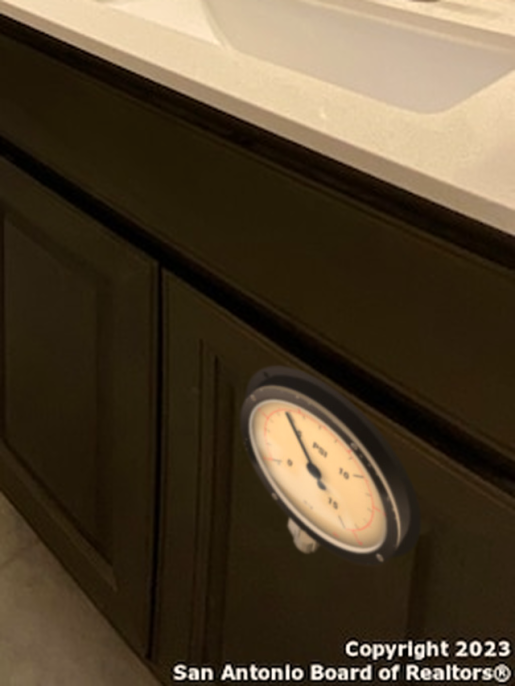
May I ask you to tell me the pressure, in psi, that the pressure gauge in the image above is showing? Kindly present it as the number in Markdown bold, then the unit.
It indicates **5** psi
